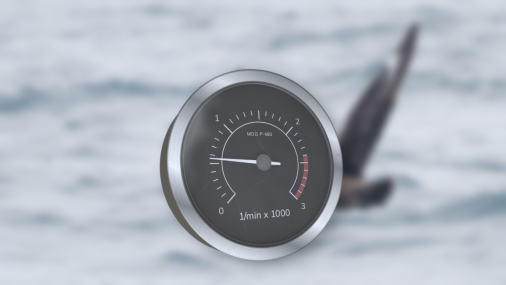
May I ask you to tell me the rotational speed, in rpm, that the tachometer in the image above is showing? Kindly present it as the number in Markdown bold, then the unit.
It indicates **550** rpm
